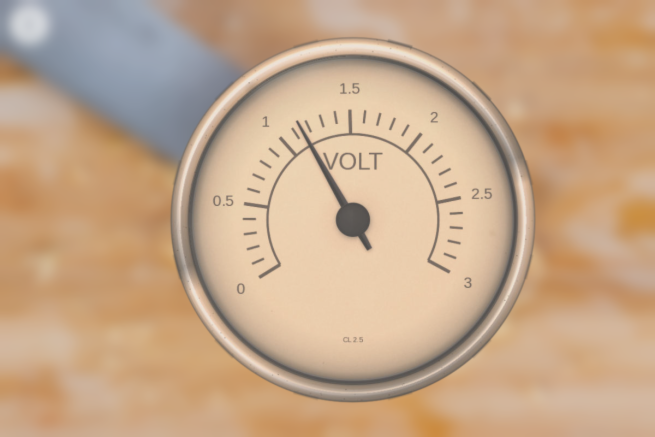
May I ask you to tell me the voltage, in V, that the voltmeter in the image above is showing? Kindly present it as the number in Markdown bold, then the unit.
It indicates **1.15** V
